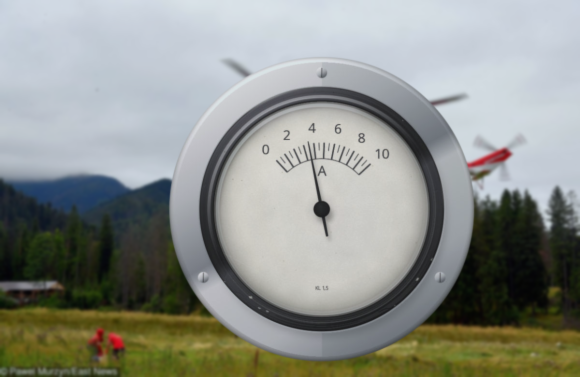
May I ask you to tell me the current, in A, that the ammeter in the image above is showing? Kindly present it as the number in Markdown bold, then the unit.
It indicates **3.5** A
